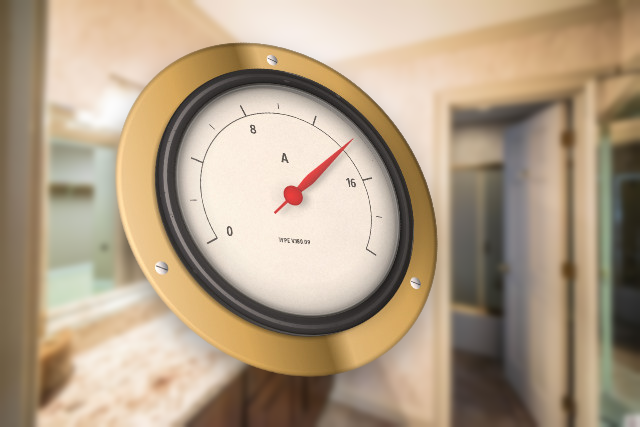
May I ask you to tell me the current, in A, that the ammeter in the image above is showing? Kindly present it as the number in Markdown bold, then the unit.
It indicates **14** A
